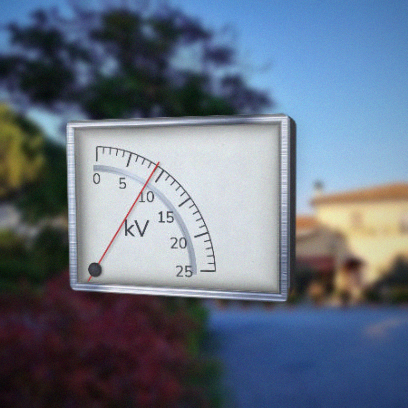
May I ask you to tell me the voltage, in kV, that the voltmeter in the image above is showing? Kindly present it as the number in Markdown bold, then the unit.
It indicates **9** kV
